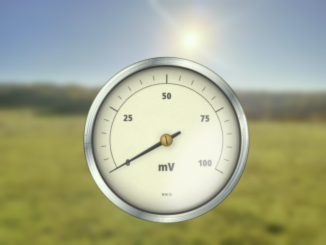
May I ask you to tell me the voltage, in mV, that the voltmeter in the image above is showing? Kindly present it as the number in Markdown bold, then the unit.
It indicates **0** mV
